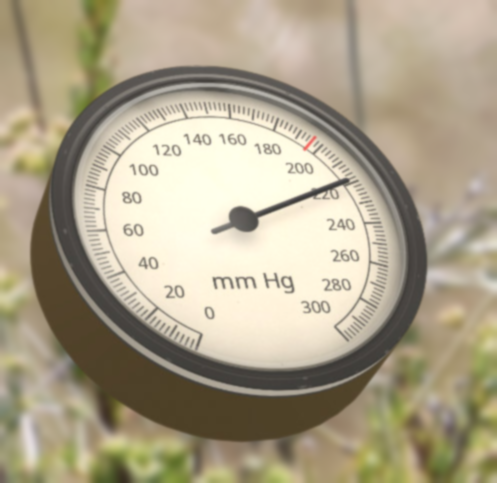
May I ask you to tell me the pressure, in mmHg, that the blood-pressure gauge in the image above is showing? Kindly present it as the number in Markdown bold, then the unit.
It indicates **220** mmHg
